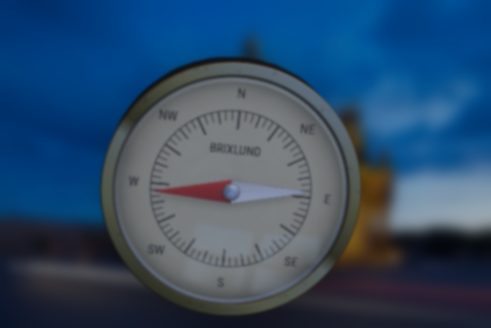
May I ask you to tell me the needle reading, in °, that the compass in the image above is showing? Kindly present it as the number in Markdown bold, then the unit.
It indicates **265** °
